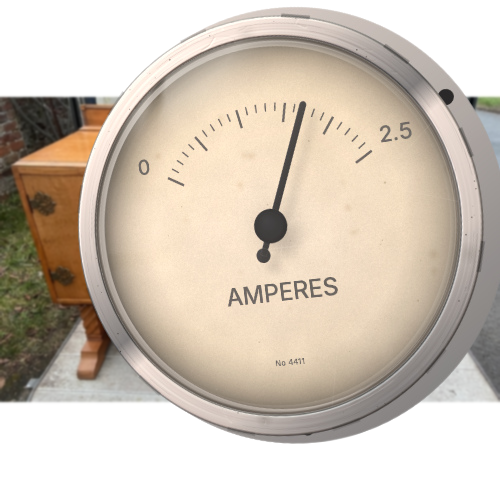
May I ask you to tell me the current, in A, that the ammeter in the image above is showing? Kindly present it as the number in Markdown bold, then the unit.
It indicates **1.7** A
